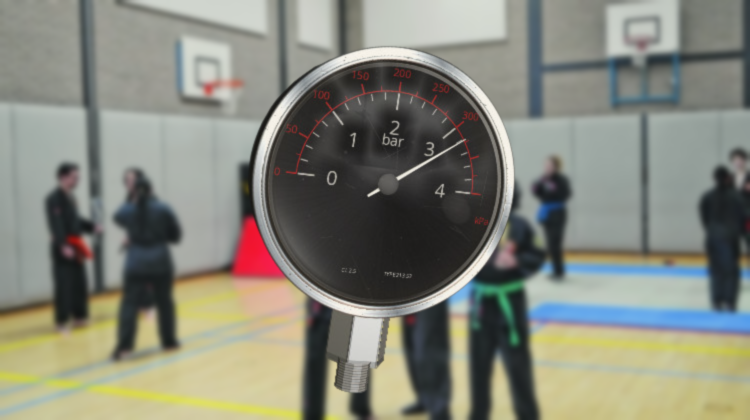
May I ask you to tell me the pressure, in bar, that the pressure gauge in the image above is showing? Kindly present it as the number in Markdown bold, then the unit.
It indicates **3.2** bar
